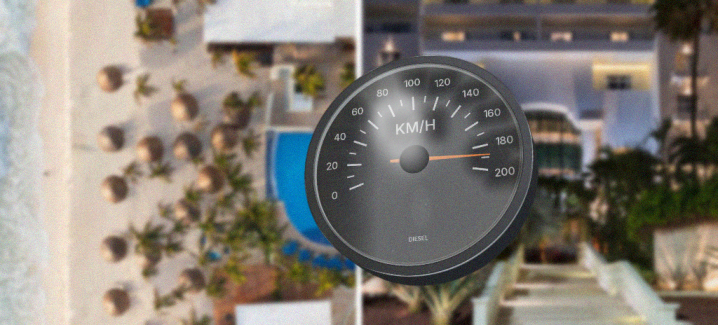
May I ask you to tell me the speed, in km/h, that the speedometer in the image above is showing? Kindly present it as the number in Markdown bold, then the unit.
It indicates **190** km/h
